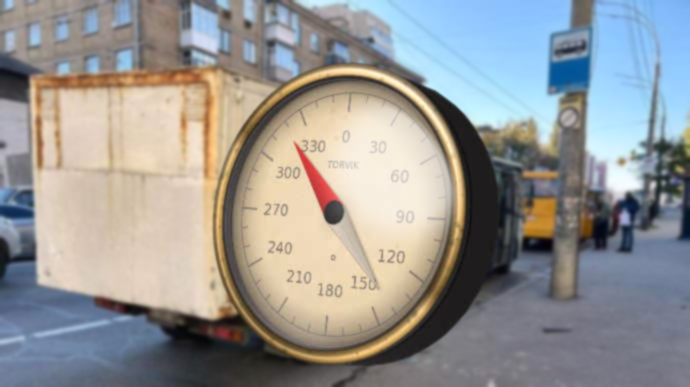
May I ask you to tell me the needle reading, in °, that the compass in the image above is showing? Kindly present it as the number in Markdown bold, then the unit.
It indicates **320** °
